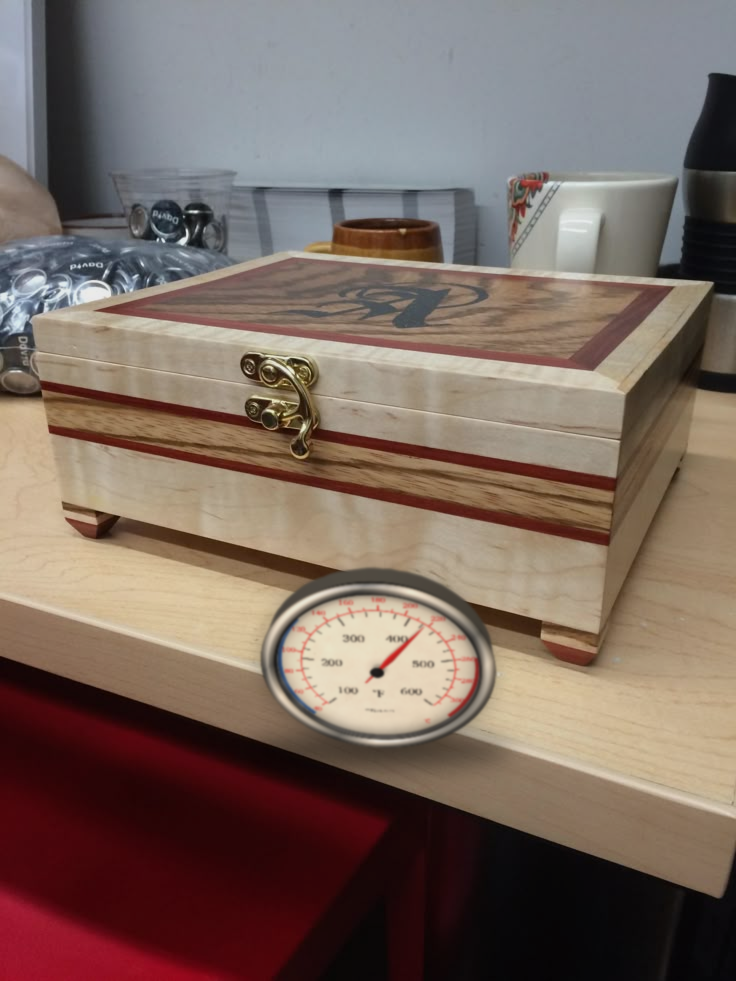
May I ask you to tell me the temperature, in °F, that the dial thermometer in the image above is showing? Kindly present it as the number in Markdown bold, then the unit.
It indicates **420** °F
